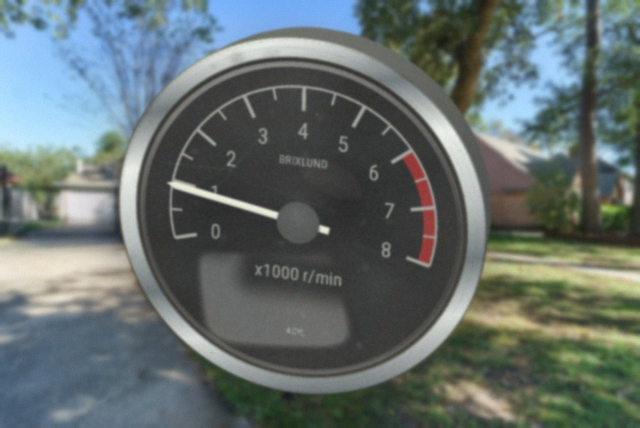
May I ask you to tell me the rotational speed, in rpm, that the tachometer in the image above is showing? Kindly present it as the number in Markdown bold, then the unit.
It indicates **1000** rpm
